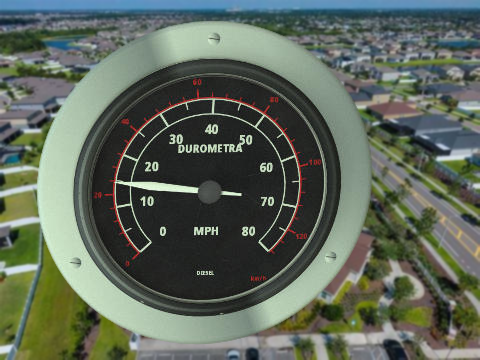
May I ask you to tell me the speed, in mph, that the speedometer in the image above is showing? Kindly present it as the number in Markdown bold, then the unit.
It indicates **15** mph
